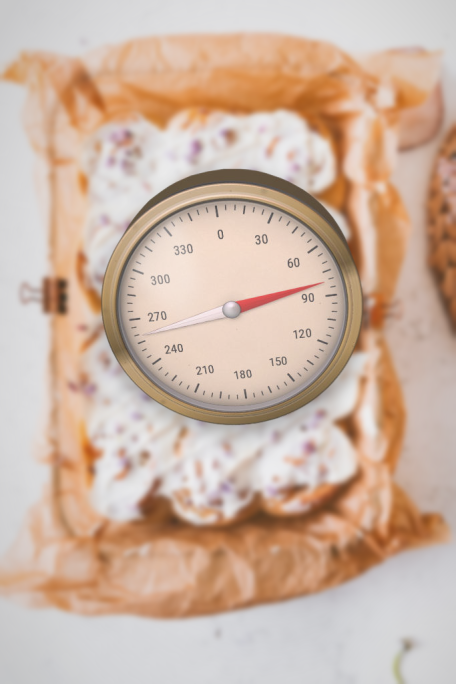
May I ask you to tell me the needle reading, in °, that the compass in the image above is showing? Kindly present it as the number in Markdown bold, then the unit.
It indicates **80** °
